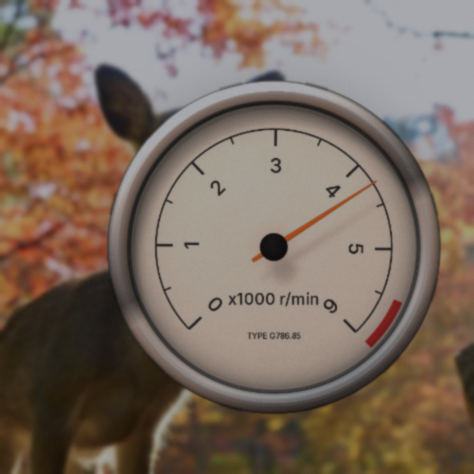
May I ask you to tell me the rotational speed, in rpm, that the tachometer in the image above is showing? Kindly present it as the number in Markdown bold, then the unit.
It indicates **4250** rpm
